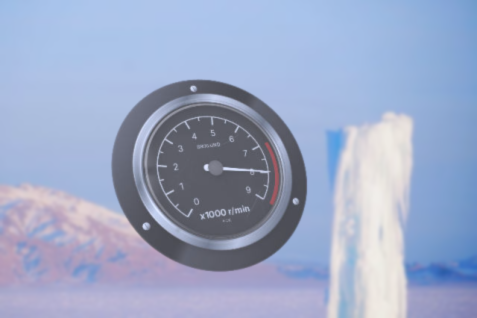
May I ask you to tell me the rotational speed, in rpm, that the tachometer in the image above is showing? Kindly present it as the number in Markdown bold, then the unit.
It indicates **8000** rpm
